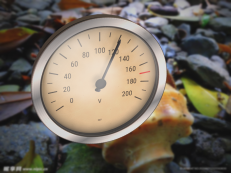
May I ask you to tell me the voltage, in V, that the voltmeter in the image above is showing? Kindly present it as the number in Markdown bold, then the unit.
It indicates **120** V
